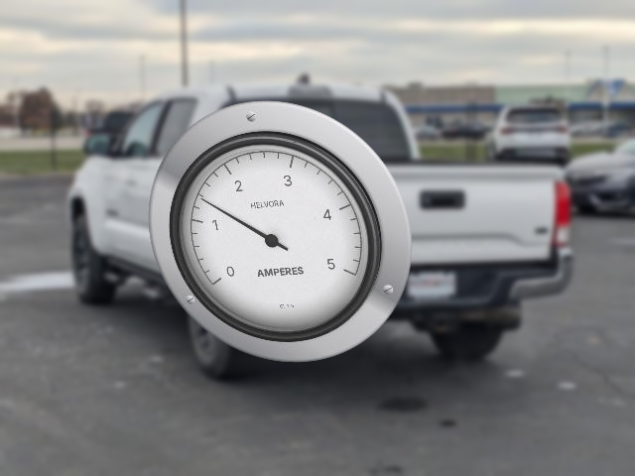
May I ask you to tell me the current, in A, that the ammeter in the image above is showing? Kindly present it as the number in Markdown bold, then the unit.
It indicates **1.4** A
